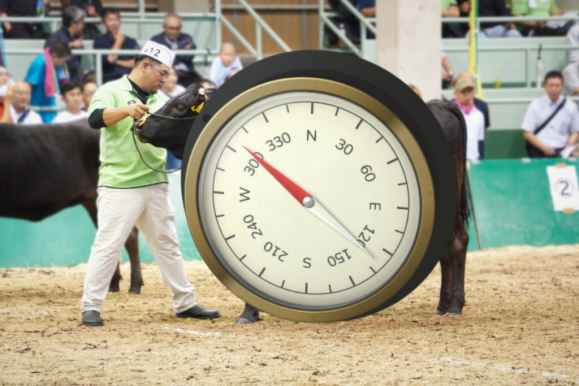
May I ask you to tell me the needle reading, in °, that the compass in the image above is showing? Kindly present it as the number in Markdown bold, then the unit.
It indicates **307.5** °
